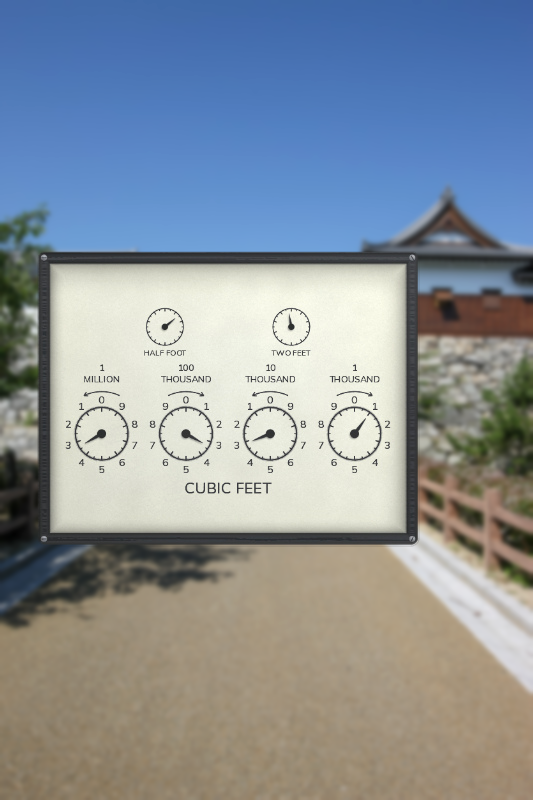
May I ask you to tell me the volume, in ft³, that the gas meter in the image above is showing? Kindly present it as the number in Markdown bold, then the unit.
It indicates **333100** ft³
